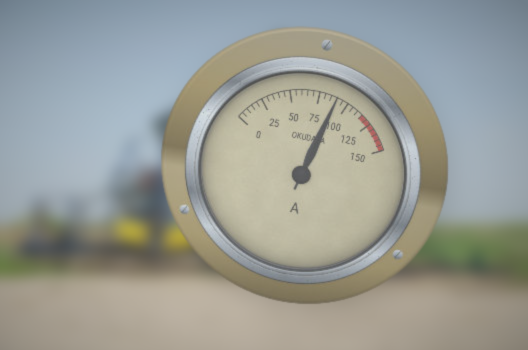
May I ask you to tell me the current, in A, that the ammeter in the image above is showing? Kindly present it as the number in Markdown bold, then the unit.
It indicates **90** A
